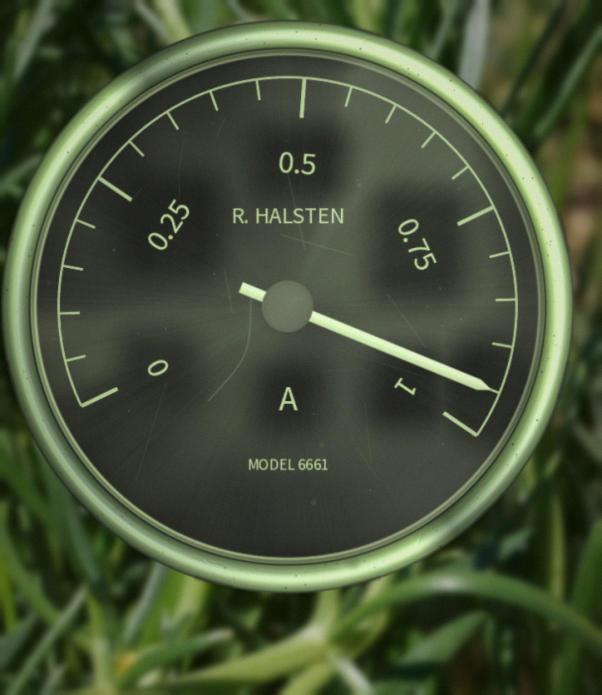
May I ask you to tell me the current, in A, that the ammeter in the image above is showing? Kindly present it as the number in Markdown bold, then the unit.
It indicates **0.95** A
